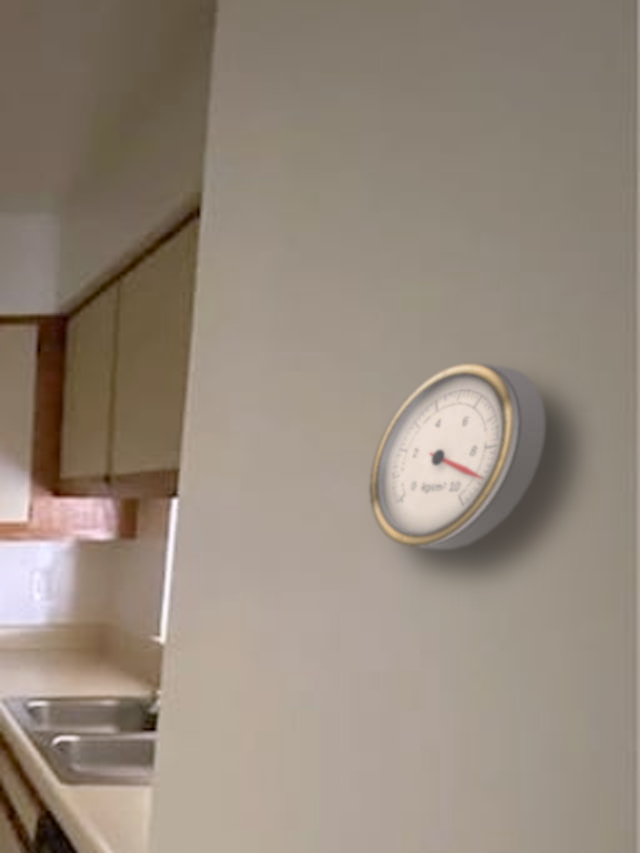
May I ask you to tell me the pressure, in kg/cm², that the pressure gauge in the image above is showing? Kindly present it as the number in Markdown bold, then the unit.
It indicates **9** kg/cm²
